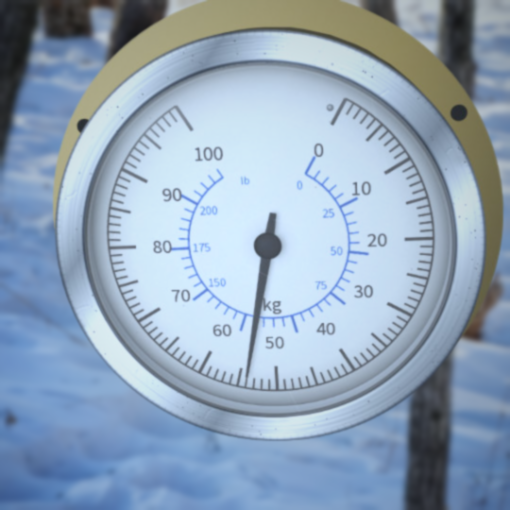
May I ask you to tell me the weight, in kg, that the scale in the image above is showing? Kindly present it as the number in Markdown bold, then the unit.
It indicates **54** kg
